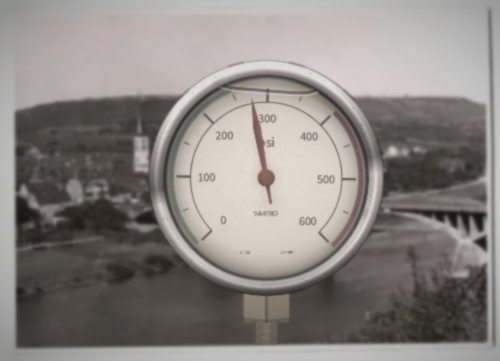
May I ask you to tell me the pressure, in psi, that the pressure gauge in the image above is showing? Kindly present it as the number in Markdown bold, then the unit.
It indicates **275** psi
